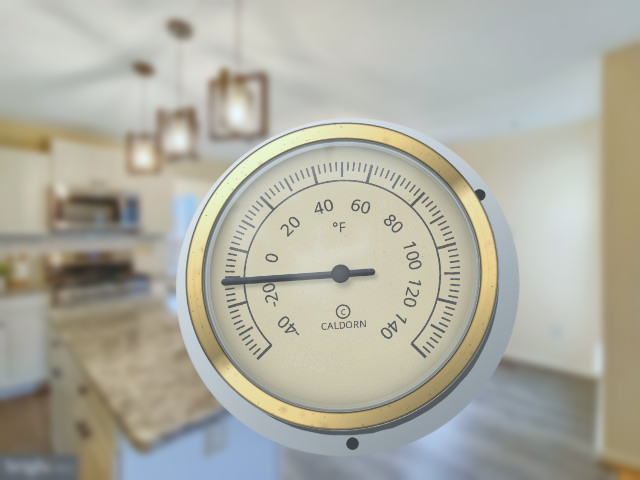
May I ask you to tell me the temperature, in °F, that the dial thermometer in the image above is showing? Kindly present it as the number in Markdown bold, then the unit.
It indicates **-12** °F
